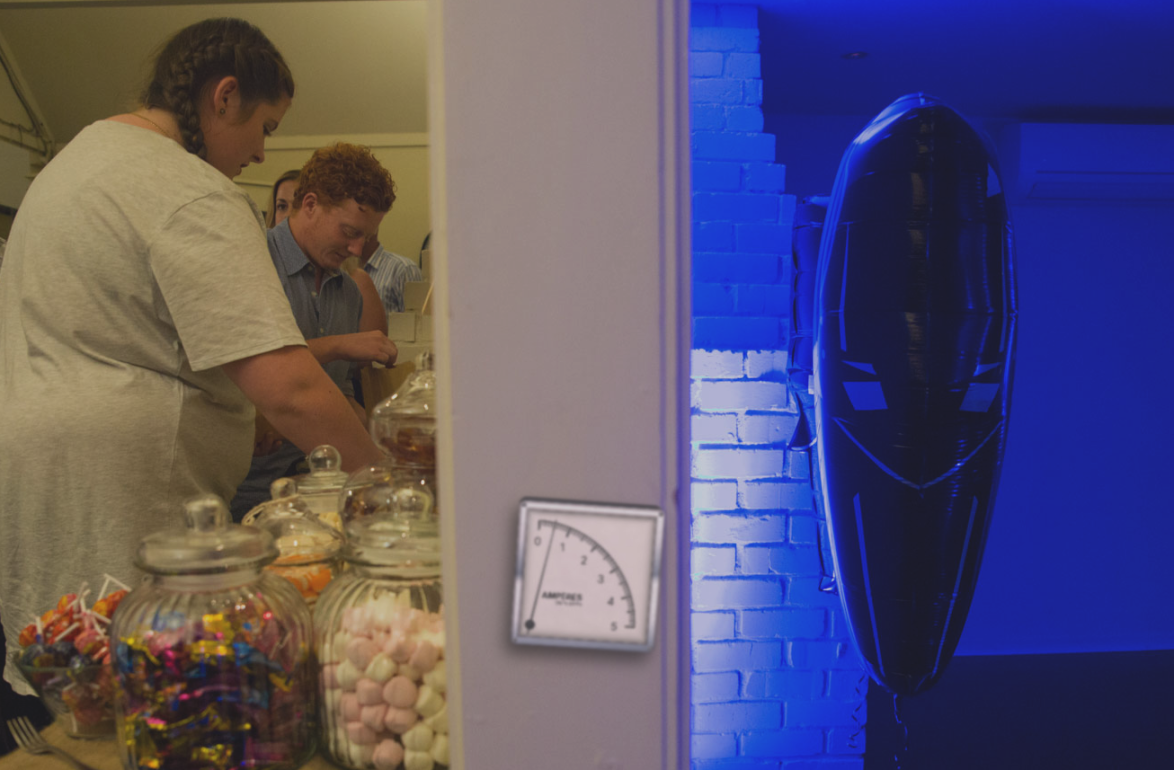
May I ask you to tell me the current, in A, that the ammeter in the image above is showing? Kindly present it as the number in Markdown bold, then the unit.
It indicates **0.5** A
